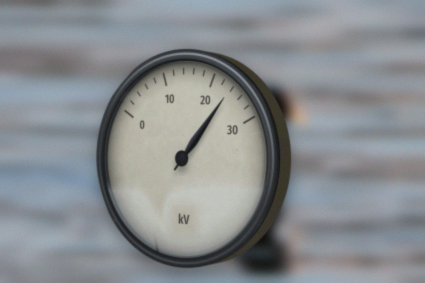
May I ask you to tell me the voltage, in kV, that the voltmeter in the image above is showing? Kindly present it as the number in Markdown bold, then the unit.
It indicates **24** kV
